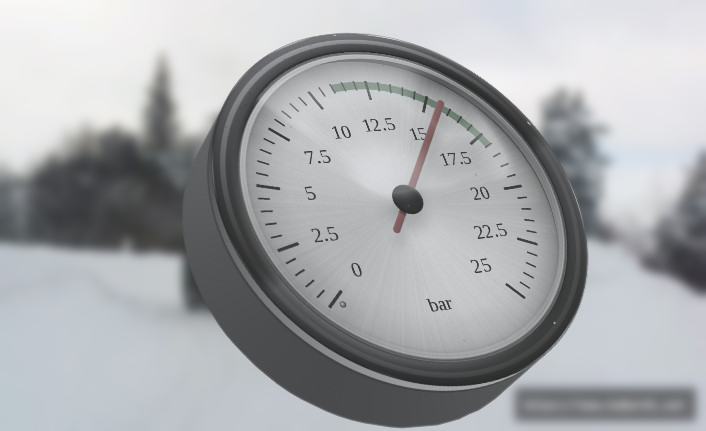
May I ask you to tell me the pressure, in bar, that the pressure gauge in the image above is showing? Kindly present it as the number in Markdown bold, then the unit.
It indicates **15.5** bar
